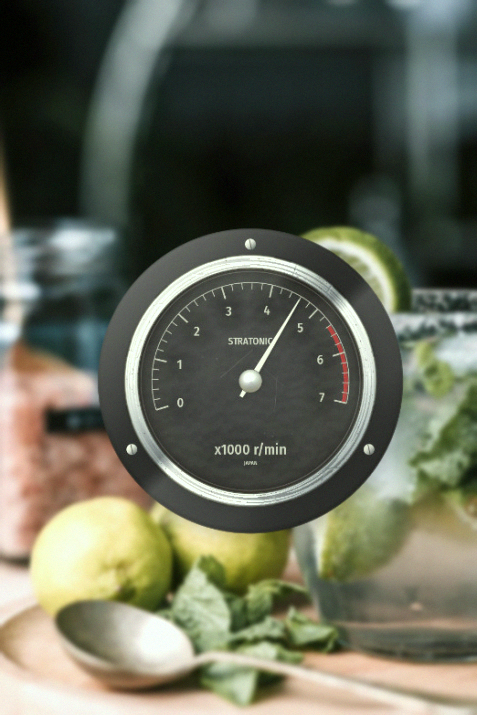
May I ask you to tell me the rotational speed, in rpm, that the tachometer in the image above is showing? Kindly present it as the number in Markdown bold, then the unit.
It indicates **4600** rpm
